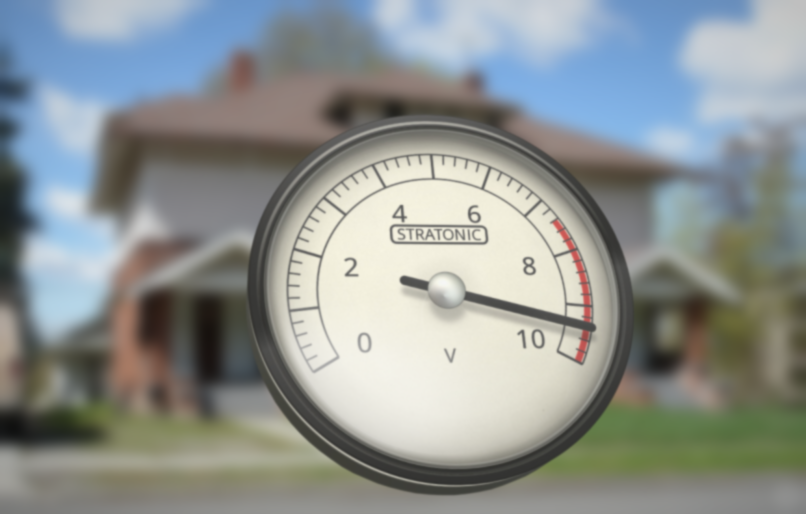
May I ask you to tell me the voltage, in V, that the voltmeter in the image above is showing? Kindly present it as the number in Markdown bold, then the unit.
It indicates **9.4** V
